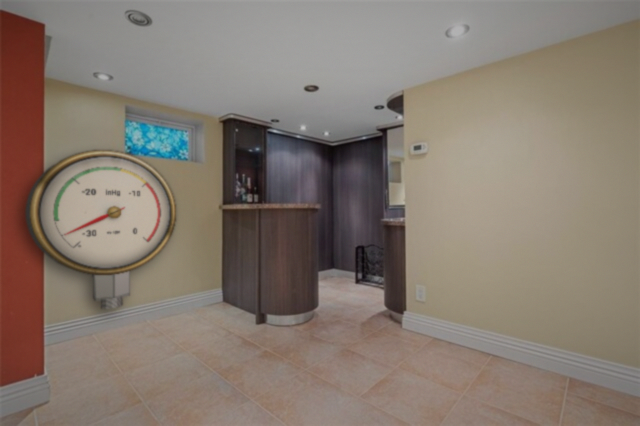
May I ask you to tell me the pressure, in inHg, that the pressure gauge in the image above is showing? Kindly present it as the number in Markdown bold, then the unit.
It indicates **-28** inHg
